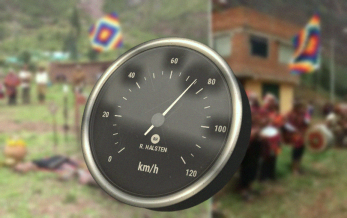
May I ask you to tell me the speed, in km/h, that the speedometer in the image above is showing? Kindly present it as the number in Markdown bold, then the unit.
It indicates **75** km/h
